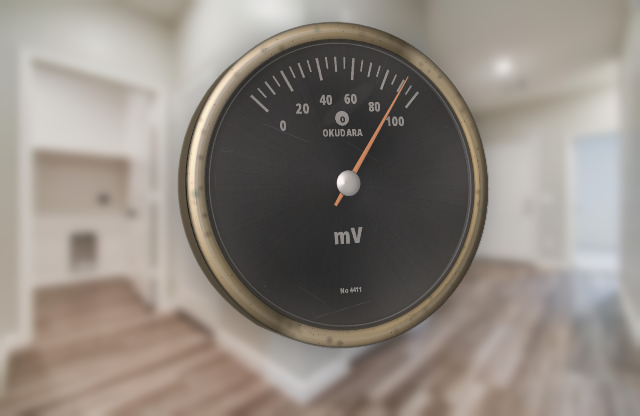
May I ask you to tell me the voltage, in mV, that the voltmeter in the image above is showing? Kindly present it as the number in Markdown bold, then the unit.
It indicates **90** mV
